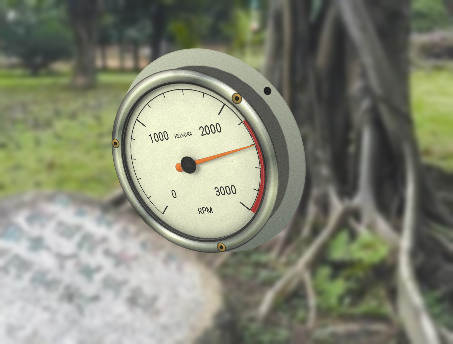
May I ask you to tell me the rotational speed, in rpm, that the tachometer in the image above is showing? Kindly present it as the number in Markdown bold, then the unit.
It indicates **2400** rpm
